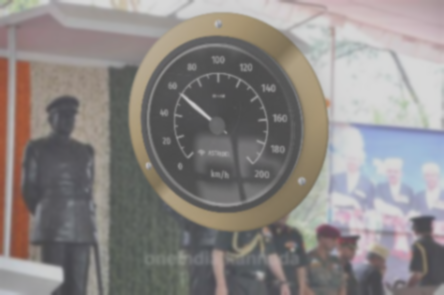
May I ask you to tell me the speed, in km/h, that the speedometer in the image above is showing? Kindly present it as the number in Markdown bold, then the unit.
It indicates **60** km/h
